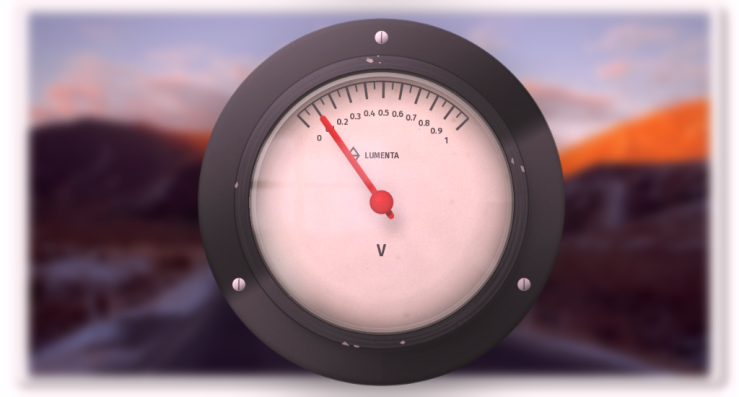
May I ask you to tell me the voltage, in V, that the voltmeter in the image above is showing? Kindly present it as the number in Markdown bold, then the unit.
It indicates **0.1** V
